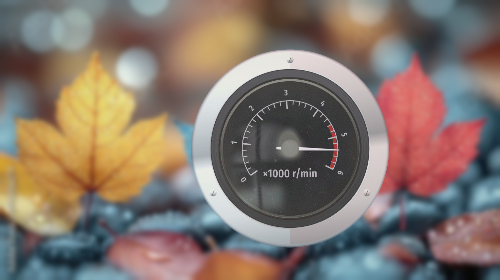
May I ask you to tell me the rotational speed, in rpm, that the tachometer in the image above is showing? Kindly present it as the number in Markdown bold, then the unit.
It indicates **5400** rpm
